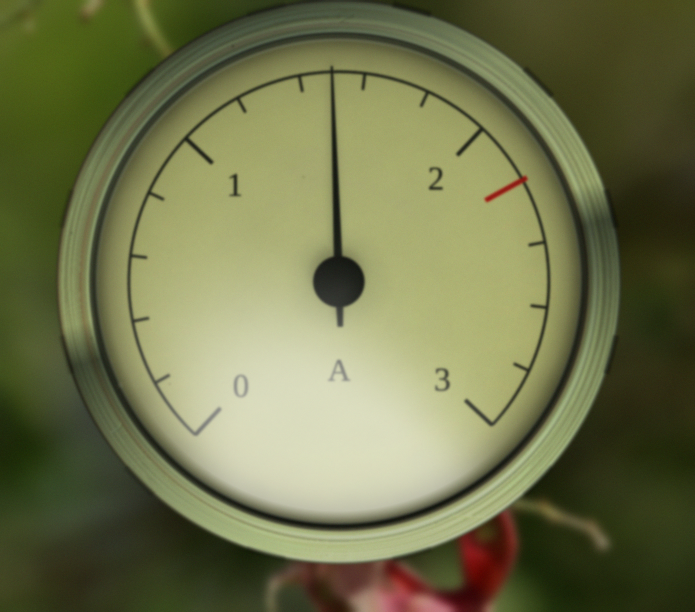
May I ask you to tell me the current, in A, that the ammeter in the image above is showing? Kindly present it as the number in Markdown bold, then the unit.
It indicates **1.5** A
